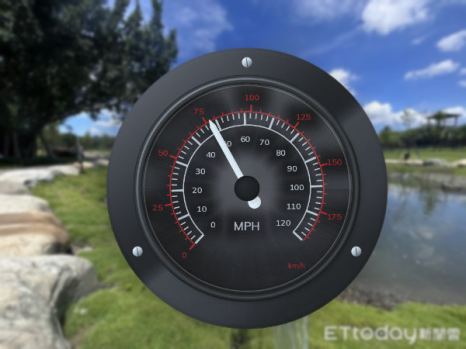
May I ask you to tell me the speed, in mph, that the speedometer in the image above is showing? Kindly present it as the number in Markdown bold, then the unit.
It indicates **48** mph
